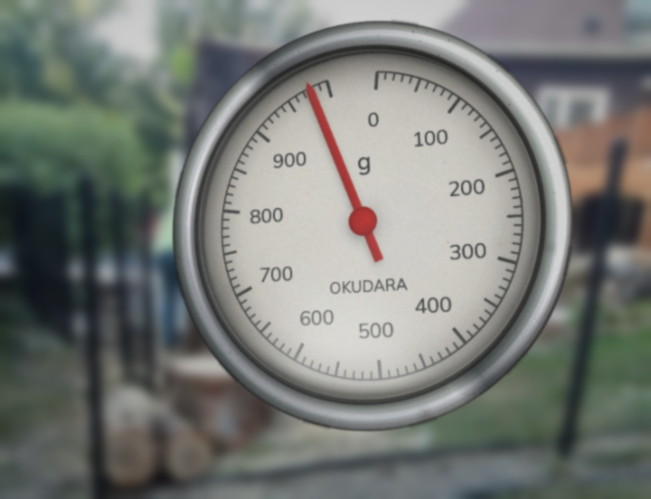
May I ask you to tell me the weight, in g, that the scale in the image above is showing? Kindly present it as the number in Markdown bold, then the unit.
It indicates **980** g
